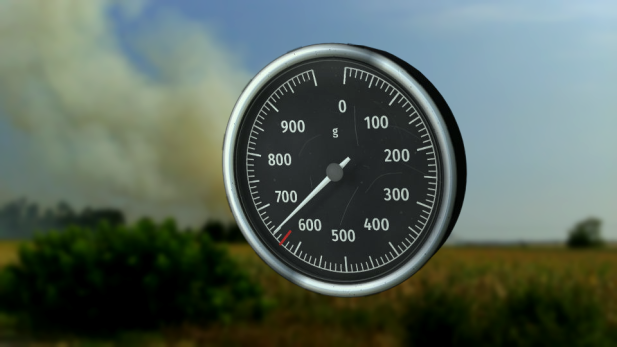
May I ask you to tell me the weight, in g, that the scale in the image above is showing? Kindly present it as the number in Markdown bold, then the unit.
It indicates **650** g
